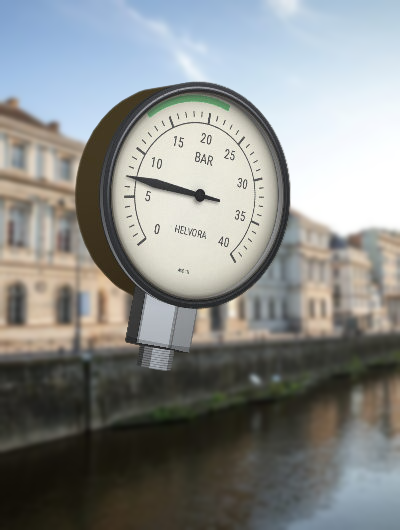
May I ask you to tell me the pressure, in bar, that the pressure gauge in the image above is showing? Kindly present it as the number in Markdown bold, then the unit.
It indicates **7** bar
